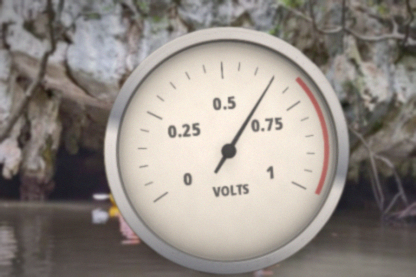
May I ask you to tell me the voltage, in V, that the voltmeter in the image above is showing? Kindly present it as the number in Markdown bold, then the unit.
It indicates **0.65** V
